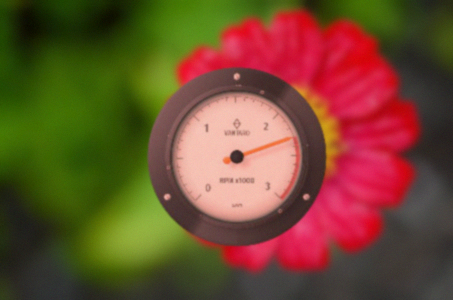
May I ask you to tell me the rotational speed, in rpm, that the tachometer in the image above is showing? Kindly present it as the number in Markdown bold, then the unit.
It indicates **2300** rpm
